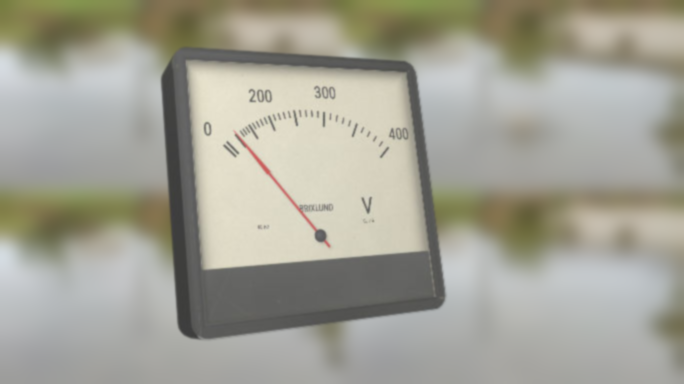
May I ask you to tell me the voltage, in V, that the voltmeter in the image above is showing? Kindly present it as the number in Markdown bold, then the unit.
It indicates **100** V
